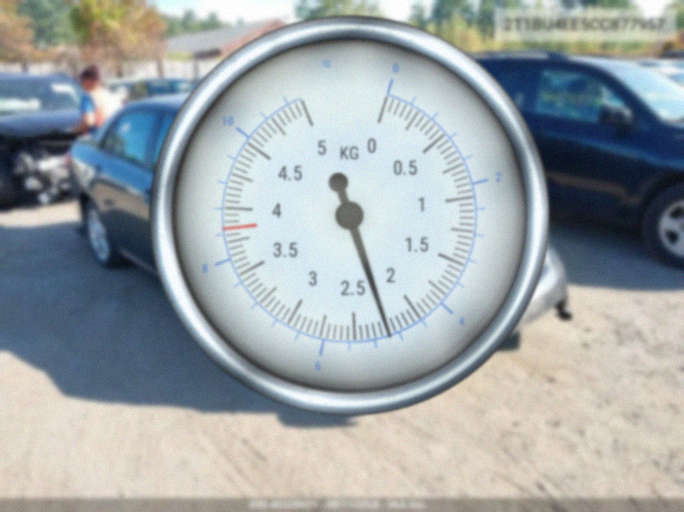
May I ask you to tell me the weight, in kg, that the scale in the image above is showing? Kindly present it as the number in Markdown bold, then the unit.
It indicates **2.25** kg
